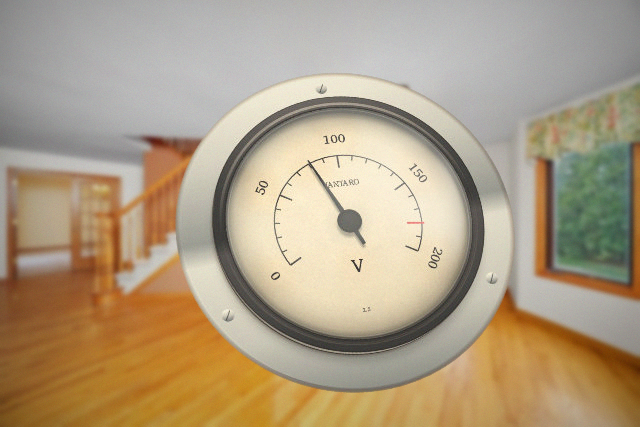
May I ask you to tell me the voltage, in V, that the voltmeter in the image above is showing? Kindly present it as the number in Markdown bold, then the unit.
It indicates **80** V
